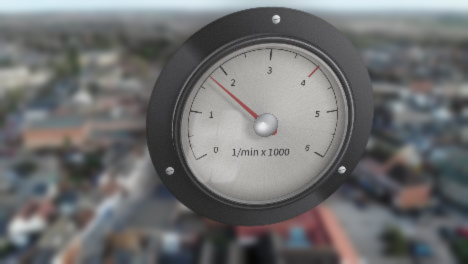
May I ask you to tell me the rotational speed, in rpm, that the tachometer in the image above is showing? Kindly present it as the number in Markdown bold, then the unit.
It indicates **1750** rpm
